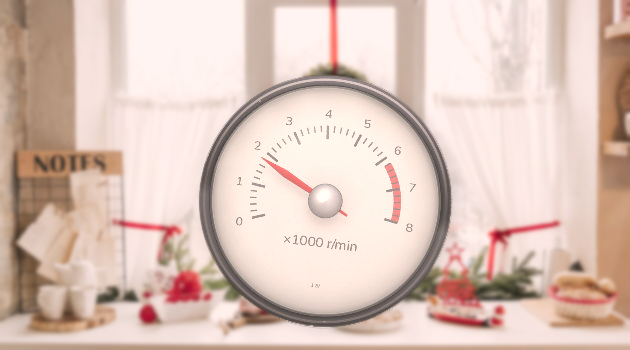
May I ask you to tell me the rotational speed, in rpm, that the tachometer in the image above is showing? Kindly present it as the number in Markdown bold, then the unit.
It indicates **1800** rpm
